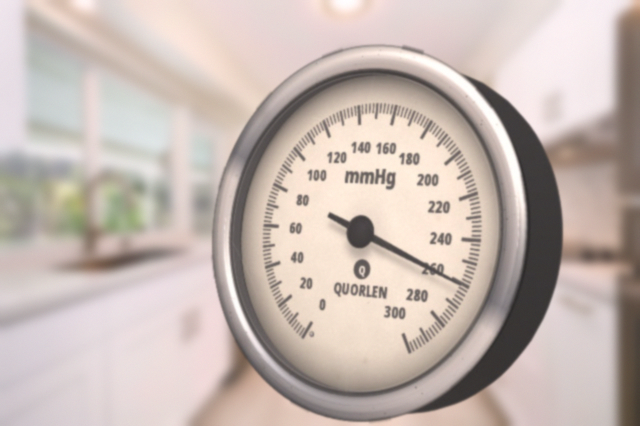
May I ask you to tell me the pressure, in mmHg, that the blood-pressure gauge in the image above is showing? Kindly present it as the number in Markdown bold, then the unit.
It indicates **260** mmHg
